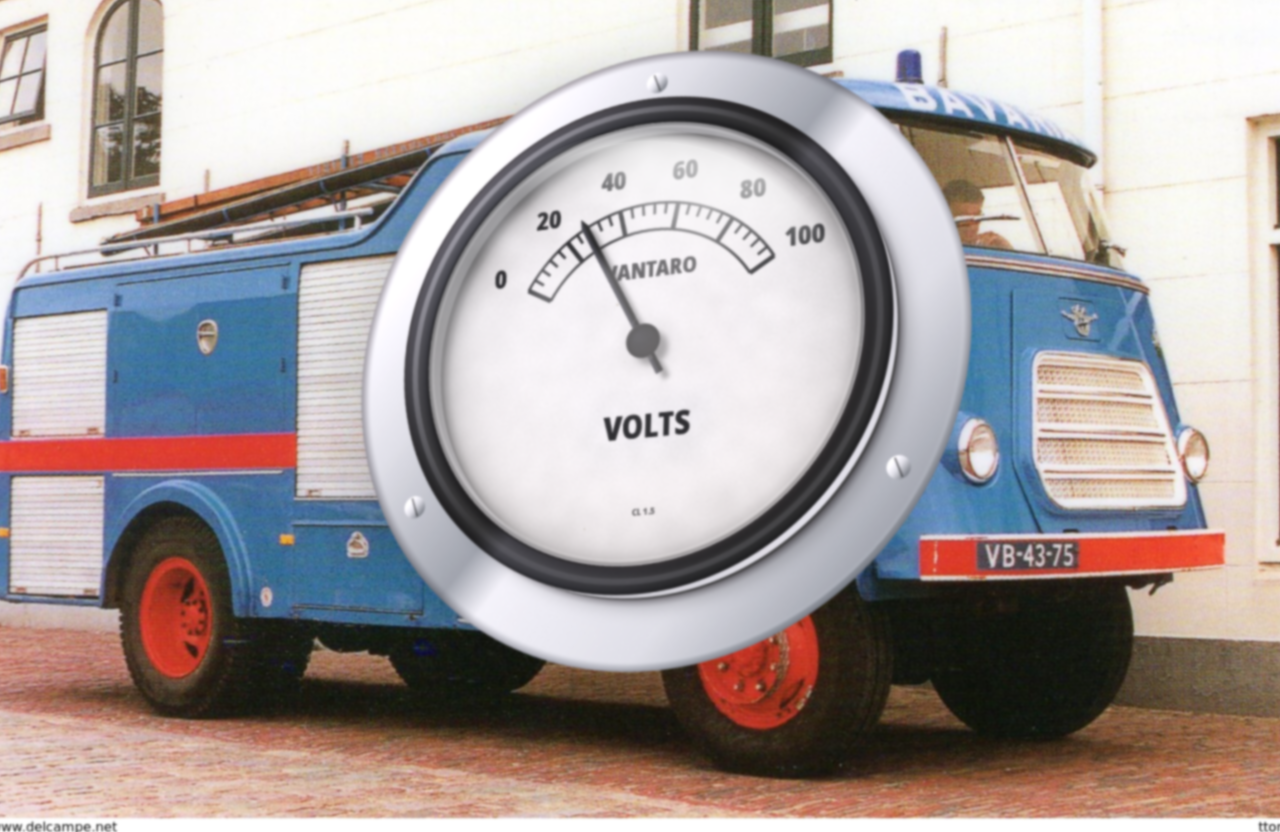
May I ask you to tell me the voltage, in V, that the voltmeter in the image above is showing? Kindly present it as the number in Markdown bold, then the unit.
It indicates **28** V
